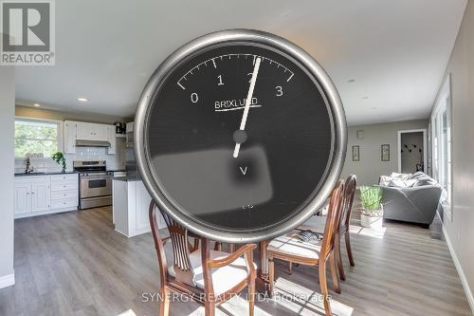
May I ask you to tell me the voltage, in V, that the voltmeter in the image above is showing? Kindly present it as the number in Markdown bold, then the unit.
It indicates **2.1** V
